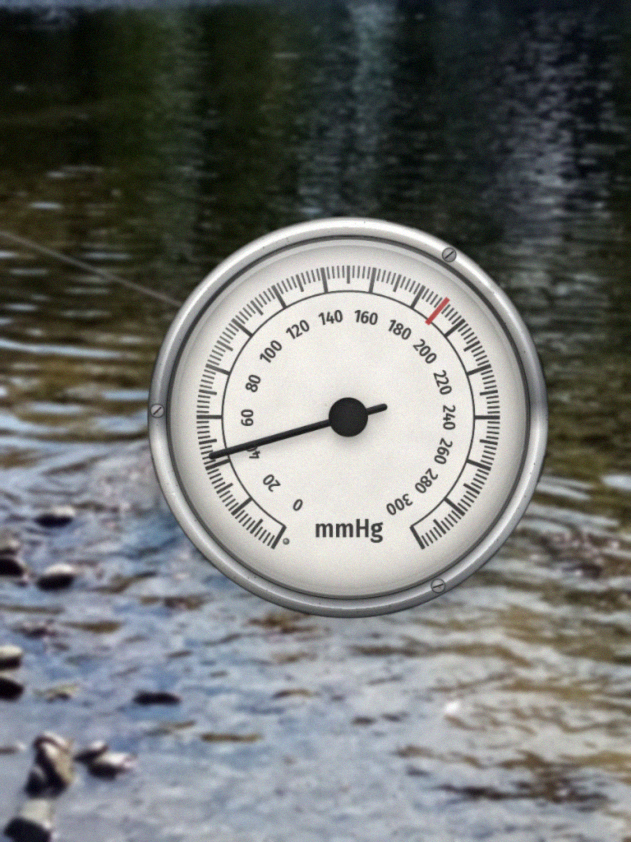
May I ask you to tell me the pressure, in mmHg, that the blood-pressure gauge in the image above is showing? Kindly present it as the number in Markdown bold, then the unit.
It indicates **44** mmHg
